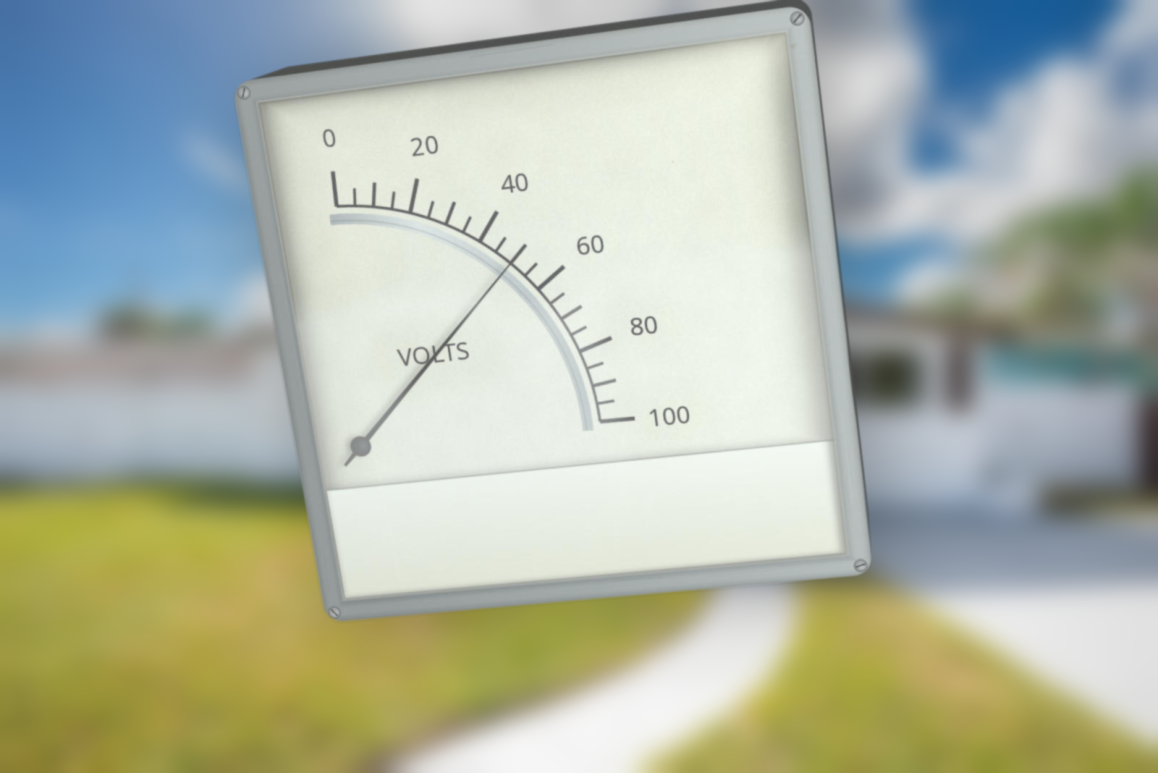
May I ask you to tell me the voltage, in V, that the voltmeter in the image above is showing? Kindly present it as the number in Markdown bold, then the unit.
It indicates **50** V
